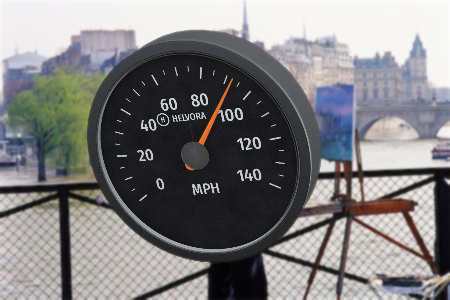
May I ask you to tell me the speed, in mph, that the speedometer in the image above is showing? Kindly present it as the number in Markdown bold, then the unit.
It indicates **92.5** mph
